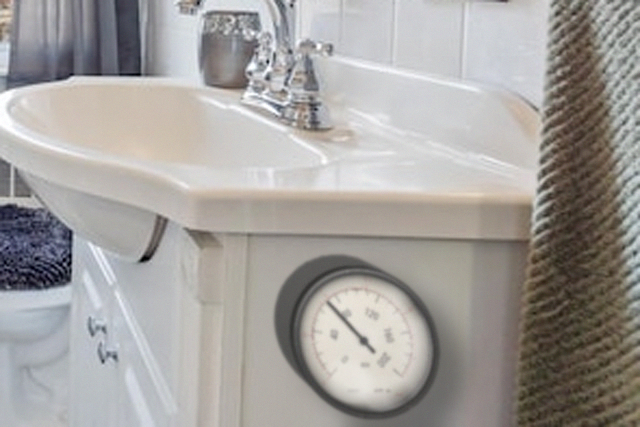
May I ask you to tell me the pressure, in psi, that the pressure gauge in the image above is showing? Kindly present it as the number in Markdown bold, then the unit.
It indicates **70** psi
